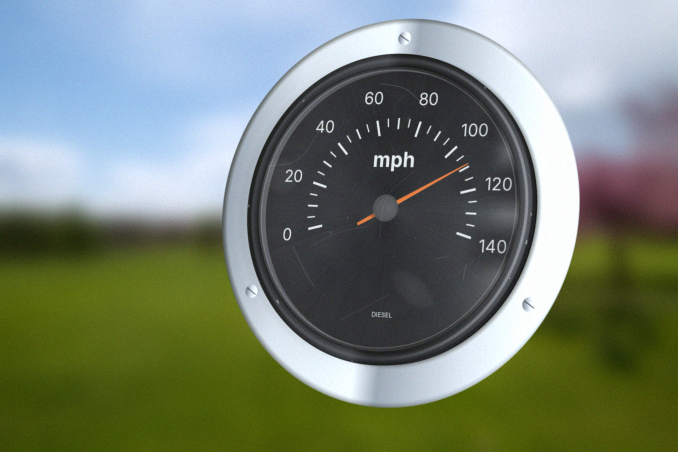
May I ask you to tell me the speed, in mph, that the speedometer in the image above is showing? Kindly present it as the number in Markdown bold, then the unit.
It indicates **110** mph
